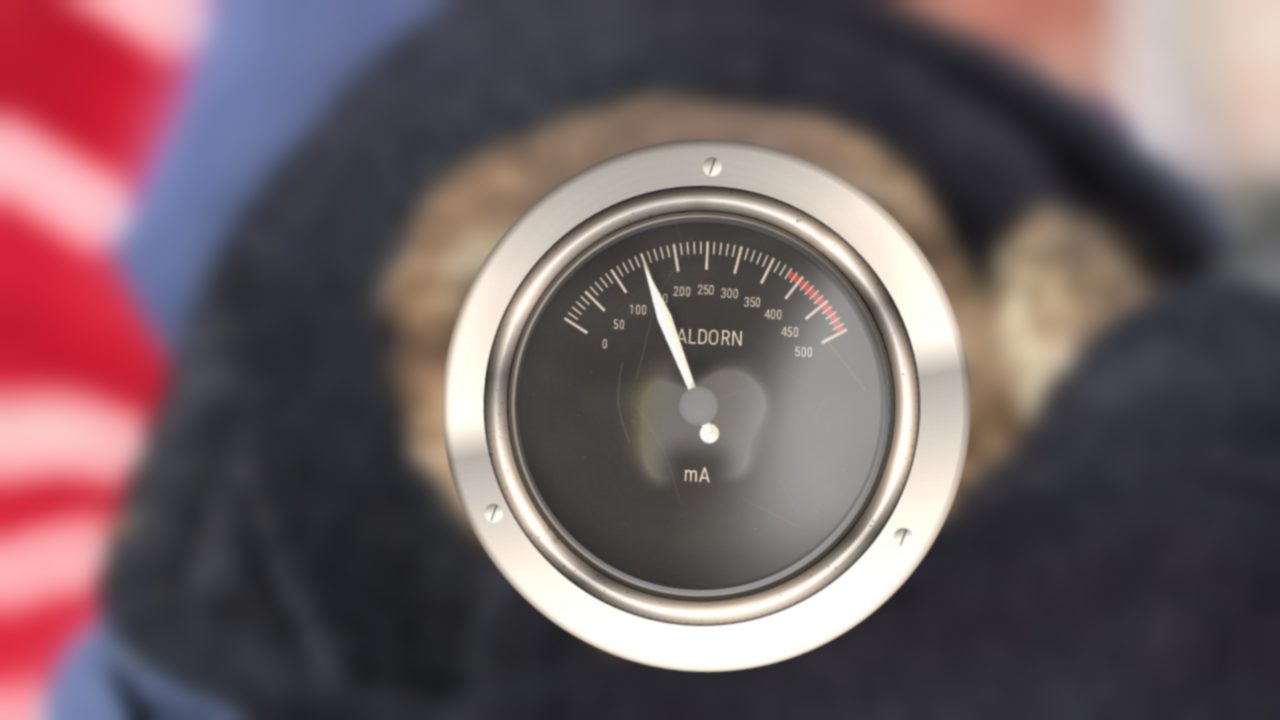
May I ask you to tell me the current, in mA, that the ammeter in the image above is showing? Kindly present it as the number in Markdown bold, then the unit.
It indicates **150** mA
